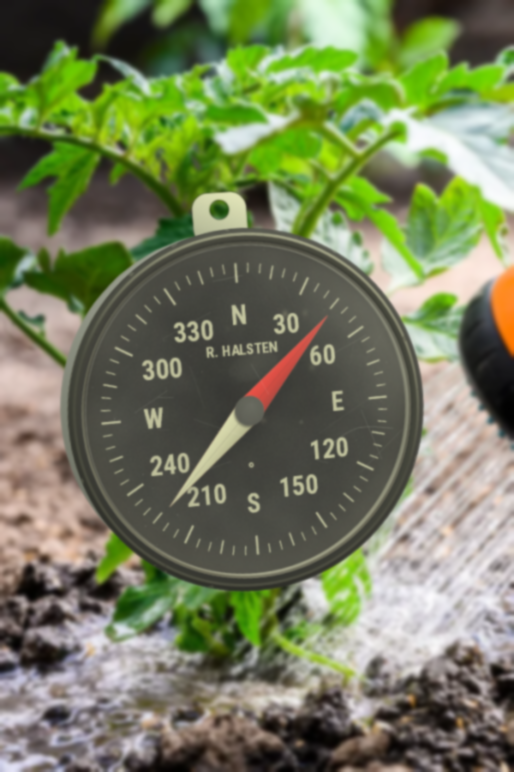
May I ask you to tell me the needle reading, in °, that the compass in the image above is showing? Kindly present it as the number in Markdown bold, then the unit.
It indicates **45** °
